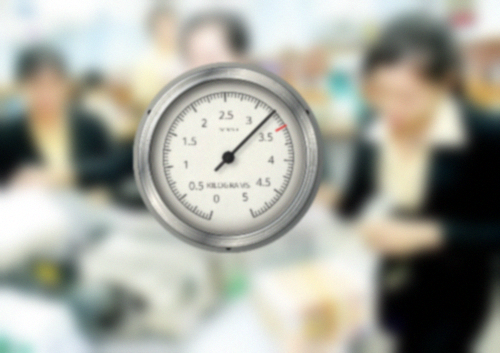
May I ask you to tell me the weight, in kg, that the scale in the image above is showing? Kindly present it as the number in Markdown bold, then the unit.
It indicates **3.25** kg
